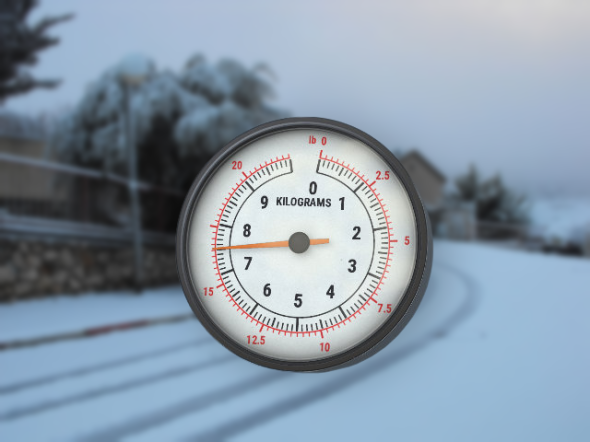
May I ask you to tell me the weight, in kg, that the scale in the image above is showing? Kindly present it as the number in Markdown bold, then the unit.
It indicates **7.5** kg
